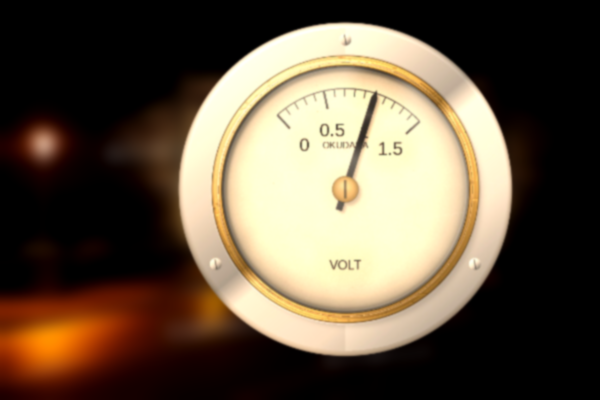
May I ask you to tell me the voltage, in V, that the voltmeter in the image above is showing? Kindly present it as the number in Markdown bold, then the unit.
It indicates **1** V
